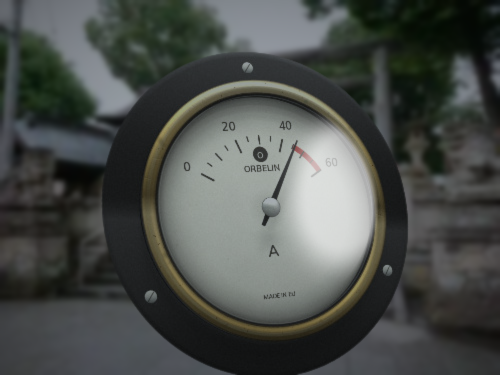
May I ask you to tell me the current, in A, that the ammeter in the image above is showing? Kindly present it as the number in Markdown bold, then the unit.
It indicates **45** A
